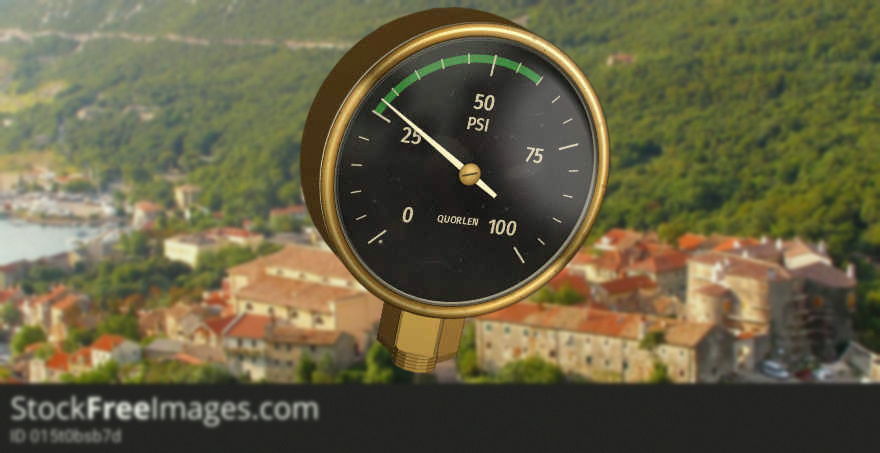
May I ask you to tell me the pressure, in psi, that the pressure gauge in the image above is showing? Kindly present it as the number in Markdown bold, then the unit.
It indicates **27.5** psi
